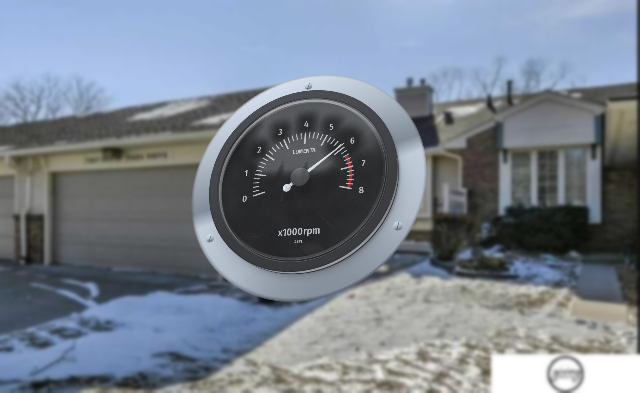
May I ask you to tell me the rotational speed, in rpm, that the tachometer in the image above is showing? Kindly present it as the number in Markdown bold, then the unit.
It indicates **6000** rpm
